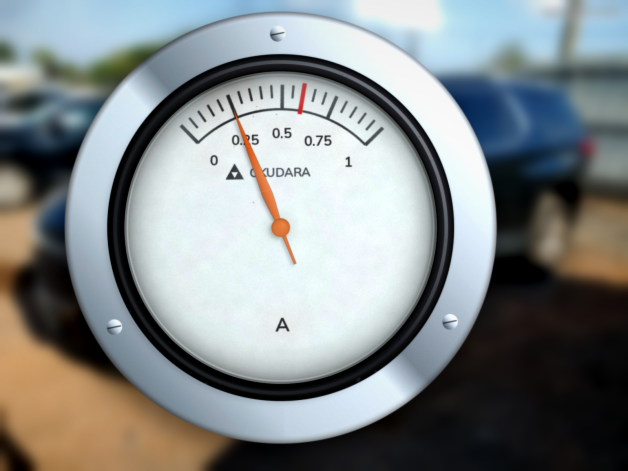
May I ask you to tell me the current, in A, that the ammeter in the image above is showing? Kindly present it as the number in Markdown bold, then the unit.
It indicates **0.25** A
